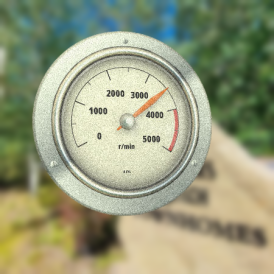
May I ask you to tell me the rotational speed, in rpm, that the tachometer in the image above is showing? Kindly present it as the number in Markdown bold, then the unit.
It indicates **3500** rpm
